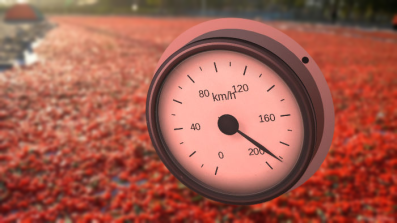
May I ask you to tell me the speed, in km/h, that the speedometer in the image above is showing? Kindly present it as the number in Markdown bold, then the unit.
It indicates **190** km/h
